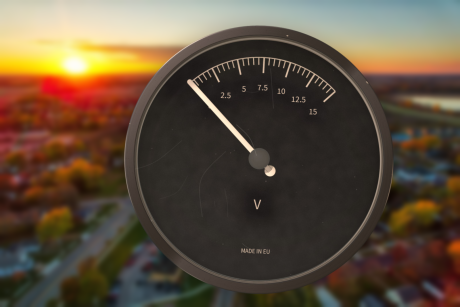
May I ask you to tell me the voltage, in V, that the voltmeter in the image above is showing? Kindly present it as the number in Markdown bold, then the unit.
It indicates **0** V
